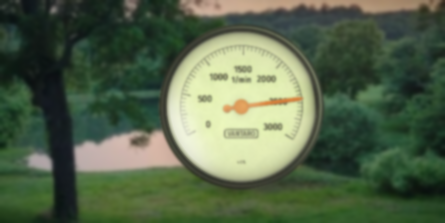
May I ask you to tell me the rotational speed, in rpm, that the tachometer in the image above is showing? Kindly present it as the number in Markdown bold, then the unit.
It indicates **2500** rpm
